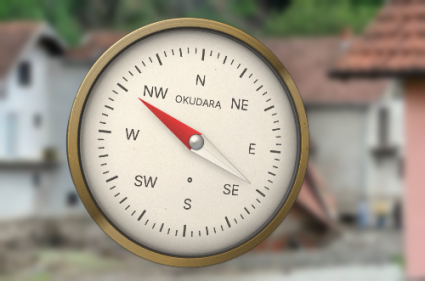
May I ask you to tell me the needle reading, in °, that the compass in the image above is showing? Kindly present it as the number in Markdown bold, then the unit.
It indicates **300** °
